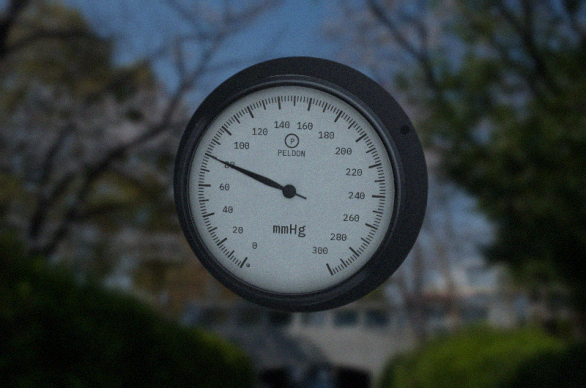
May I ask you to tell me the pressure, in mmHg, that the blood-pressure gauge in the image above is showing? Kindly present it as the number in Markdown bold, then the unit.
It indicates **80** mmHg
